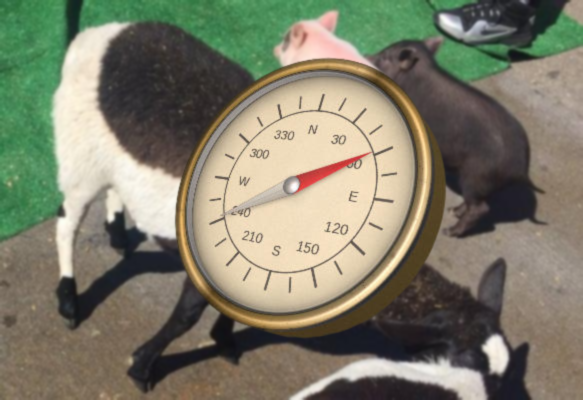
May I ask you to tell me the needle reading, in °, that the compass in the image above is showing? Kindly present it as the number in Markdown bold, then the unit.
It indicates **60** °
